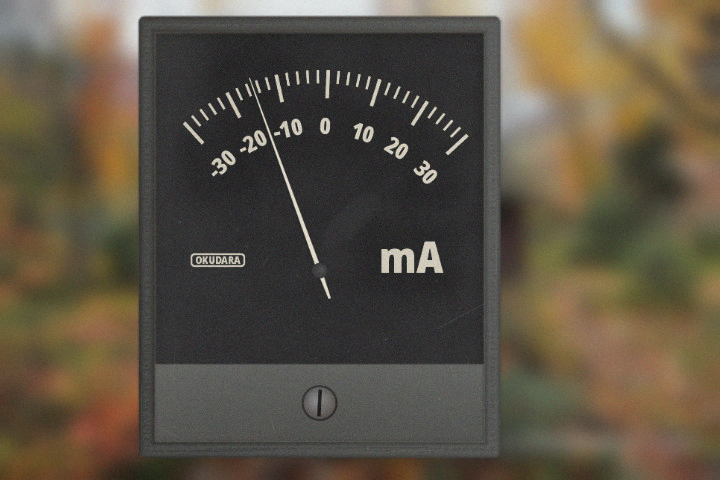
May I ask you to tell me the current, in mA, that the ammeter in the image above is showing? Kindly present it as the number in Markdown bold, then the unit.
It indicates **-15** mA
